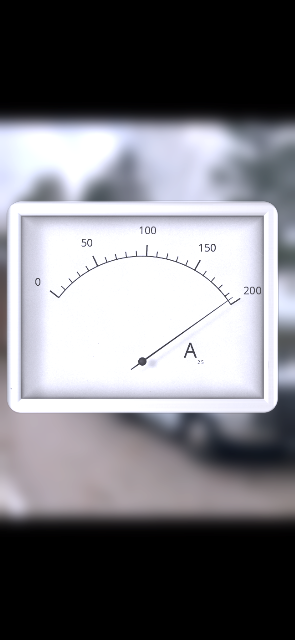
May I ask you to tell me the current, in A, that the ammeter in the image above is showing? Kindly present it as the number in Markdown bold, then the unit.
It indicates **195** A
